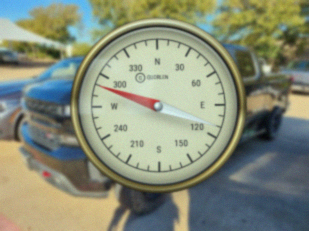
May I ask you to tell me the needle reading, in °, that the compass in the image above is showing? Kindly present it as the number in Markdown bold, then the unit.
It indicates **290** °
